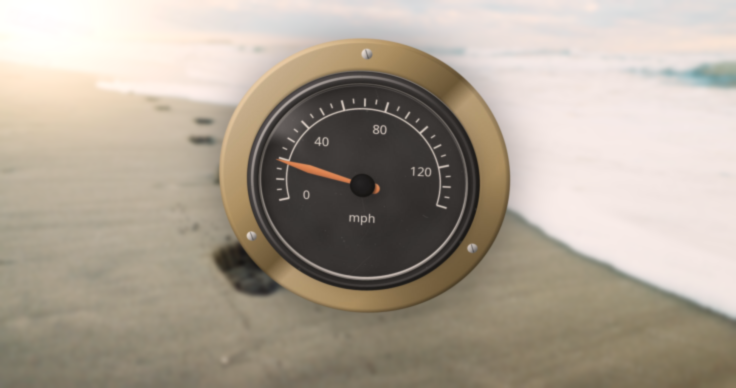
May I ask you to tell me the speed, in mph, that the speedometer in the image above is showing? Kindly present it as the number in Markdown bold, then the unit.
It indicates **20** mph
